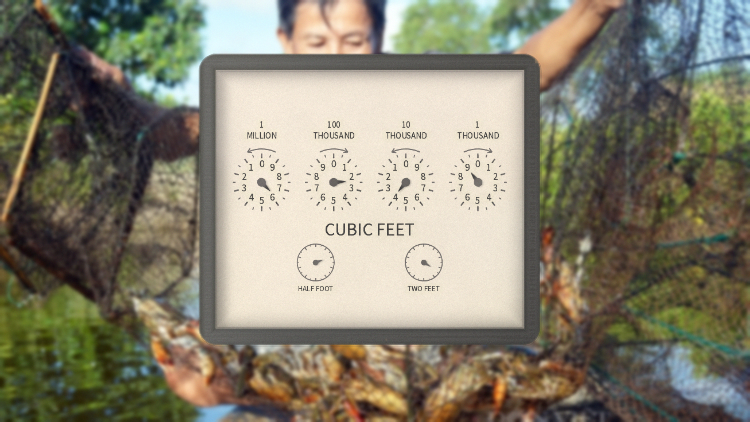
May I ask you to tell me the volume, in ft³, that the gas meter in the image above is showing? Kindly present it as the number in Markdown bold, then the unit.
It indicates **623900** ft³
